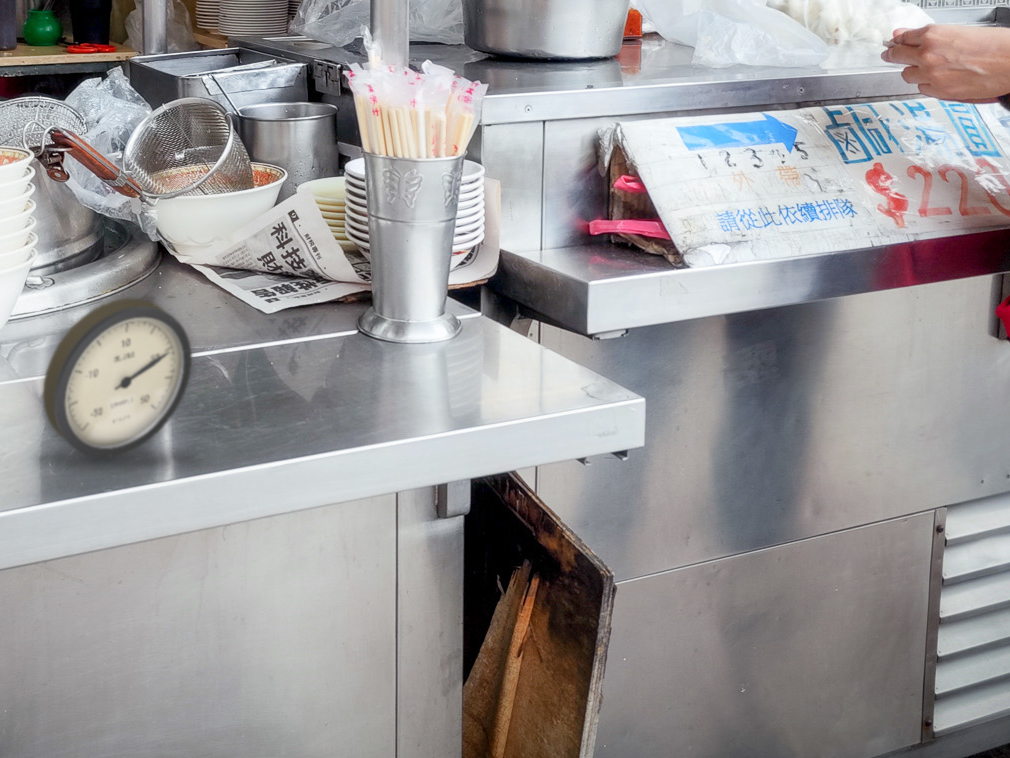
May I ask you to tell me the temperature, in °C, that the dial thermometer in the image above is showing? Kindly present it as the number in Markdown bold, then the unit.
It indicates **30** °C
